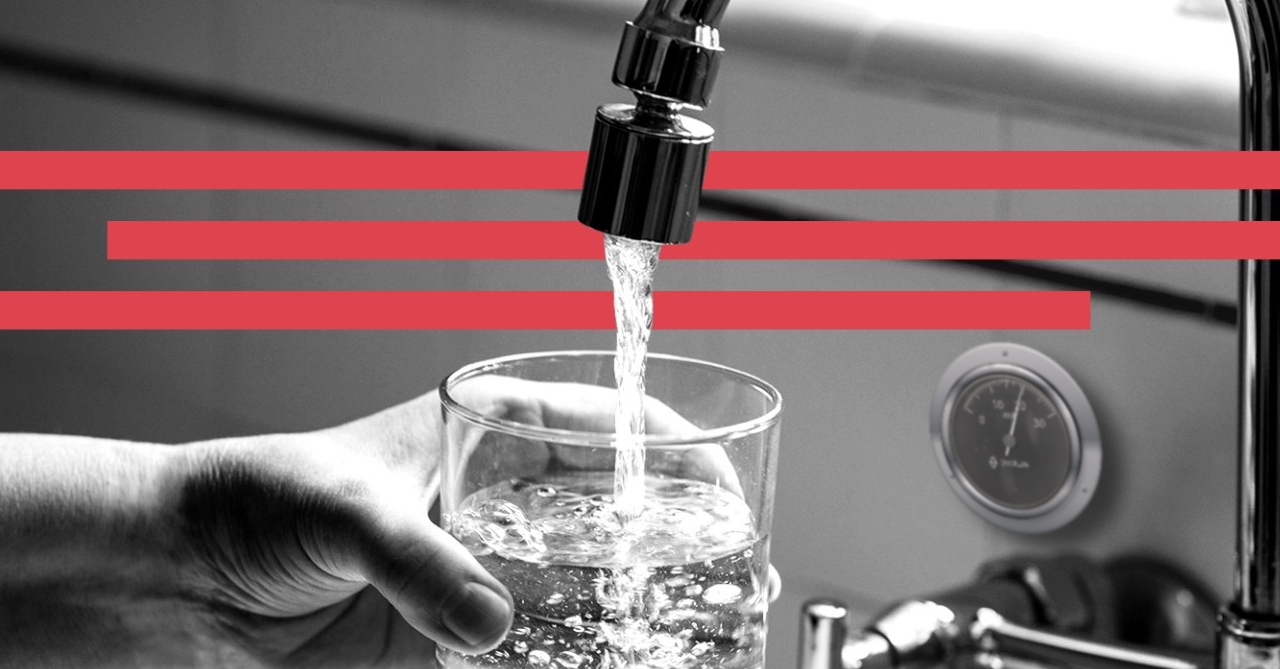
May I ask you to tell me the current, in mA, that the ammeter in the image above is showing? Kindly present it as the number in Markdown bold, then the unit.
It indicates **20** mA
